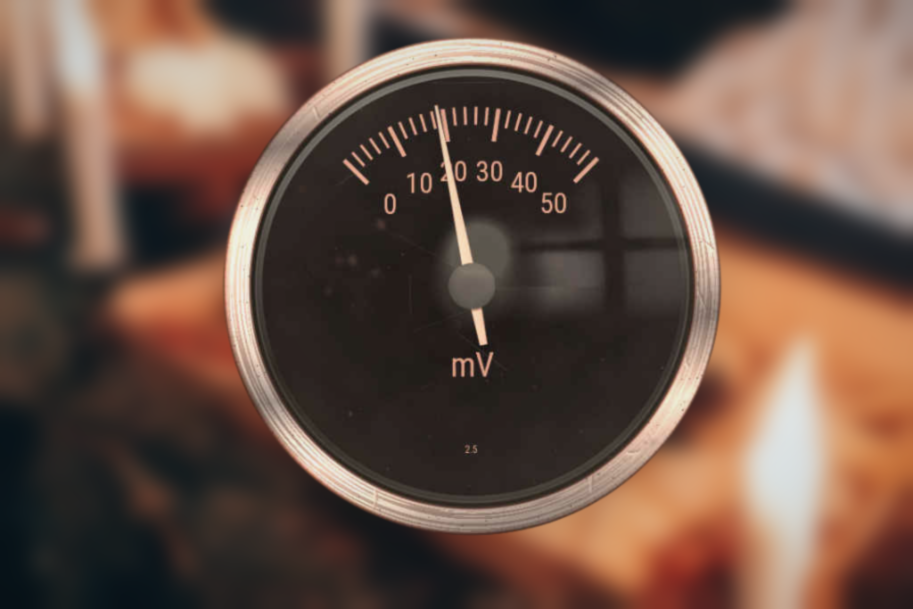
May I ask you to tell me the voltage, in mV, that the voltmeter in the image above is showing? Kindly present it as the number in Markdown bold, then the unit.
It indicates **19** mV
